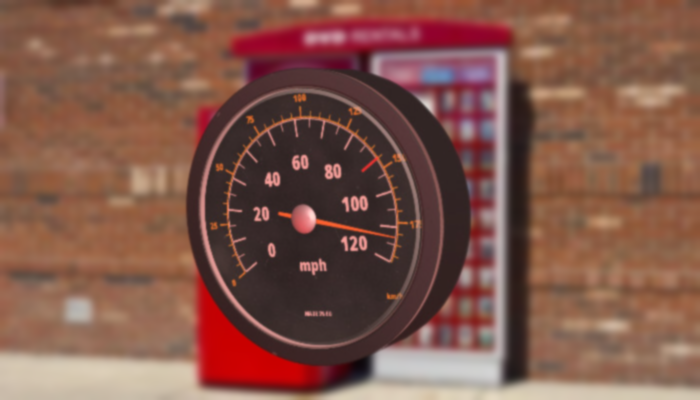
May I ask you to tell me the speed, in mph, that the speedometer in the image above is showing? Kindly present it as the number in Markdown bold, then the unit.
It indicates **112.5** mph
